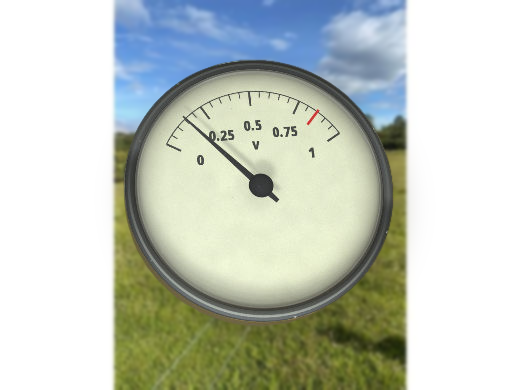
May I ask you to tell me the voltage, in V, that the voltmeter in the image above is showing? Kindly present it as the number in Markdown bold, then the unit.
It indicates **0.15** V
